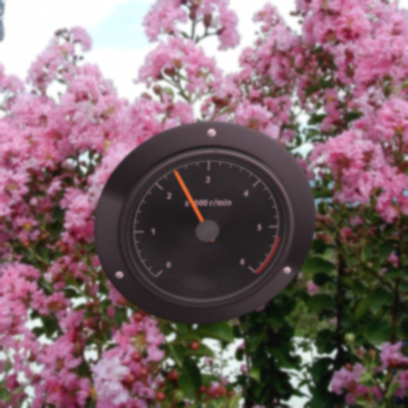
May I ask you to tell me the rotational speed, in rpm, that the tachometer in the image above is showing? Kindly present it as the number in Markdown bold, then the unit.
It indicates **2400** rpm
